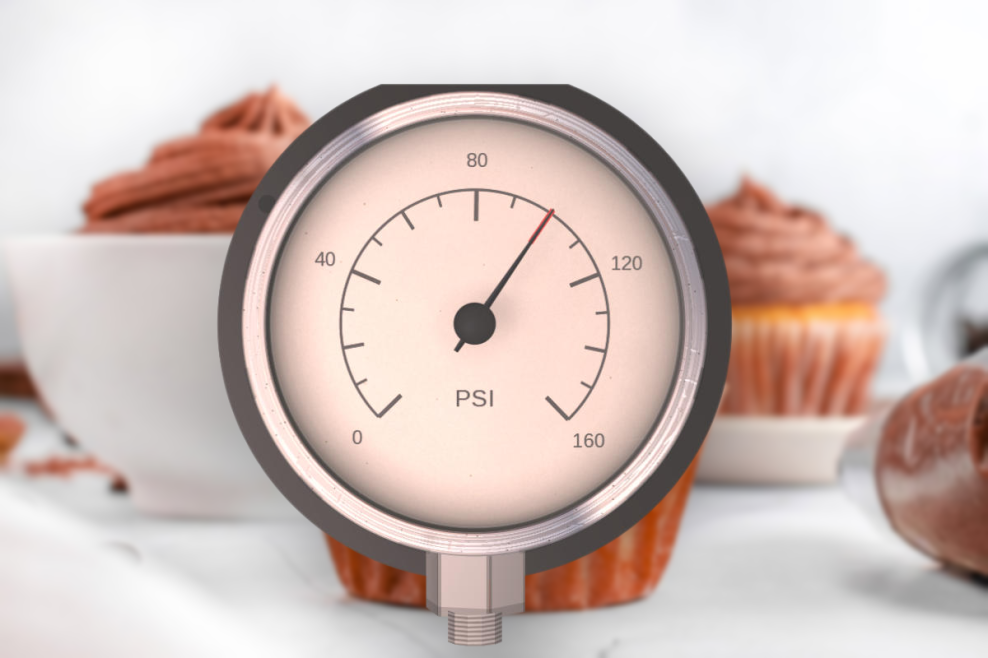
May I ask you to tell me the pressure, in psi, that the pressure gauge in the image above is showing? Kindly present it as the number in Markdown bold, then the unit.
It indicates **100** psi
